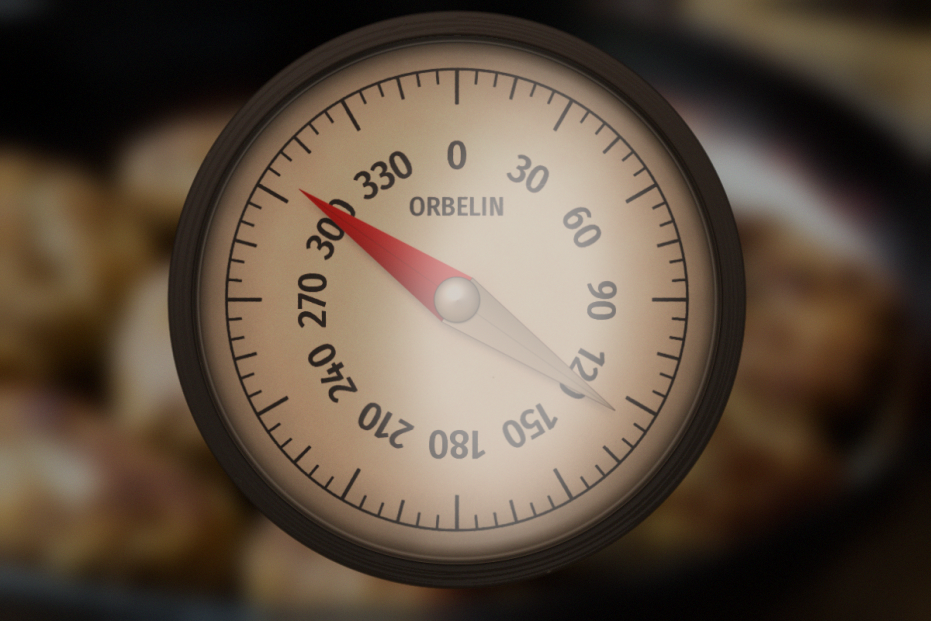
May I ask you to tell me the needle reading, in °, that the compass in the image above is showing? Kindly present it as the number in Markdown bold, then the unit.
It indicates **305** °
